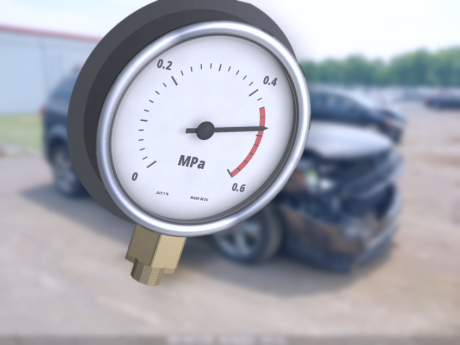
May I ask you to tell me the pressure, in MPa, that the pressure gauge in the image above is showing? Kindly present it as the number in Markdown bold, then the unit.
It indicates **0.48** MPa
